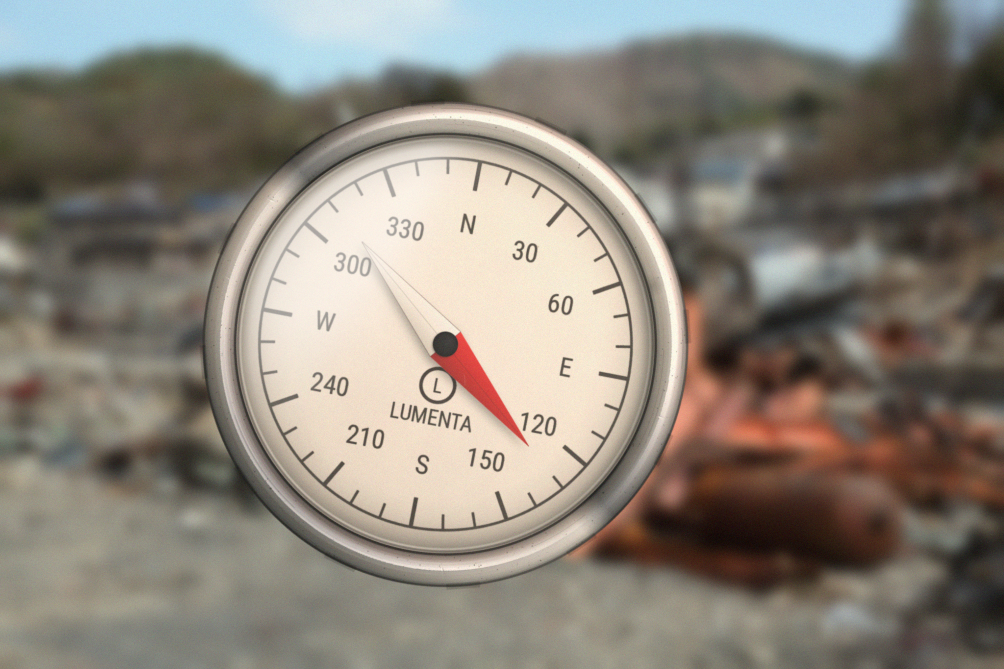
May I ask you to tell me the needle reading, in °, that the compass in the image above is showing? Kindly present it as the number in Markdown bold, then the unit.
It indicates **130** °
